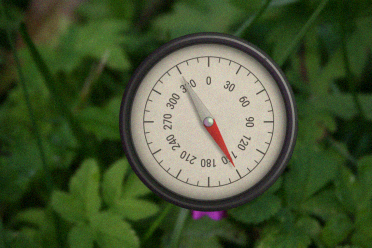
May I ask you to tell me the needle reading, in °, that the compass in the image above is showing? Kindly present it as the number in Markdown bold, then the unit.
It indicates **150** °
